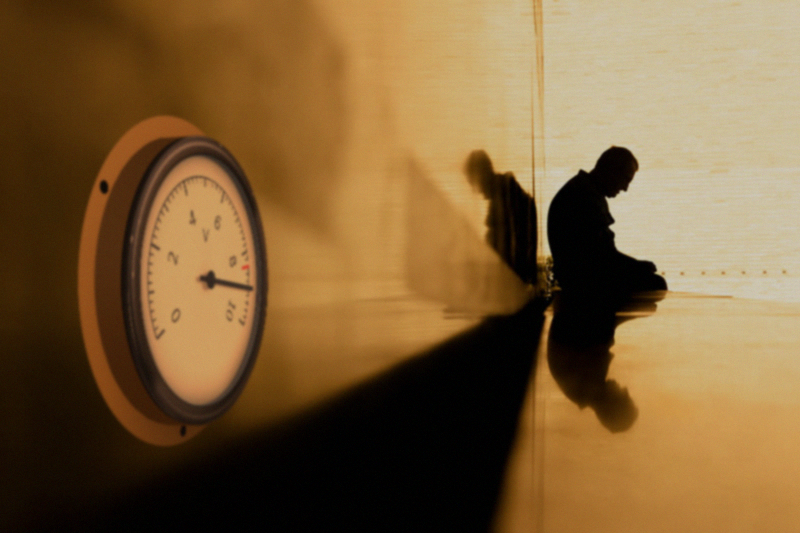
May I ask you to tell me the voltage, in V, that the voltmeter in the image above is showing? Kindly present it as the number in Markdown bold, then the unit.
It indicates **9** V
